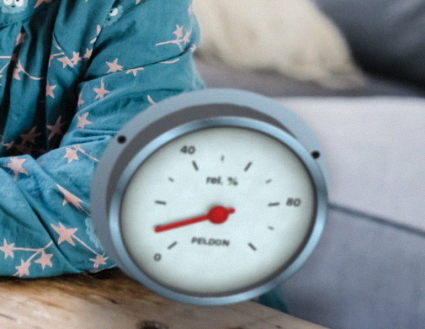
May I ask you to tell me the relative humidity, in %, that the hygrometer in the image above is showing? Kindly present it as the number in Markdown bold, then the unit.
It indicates **10** %
